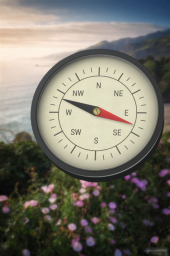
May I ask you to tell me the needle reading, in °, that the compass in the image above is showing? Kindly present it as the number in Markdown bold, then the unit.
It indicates **110** °
